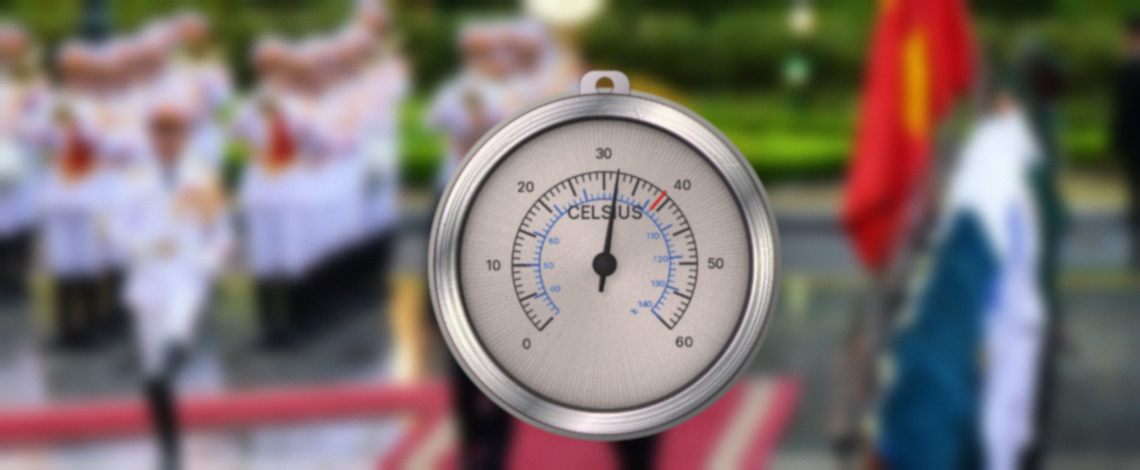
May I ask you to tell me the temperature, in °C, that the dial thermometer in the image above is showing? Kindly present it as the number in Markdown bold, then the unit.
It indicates **32** °C
